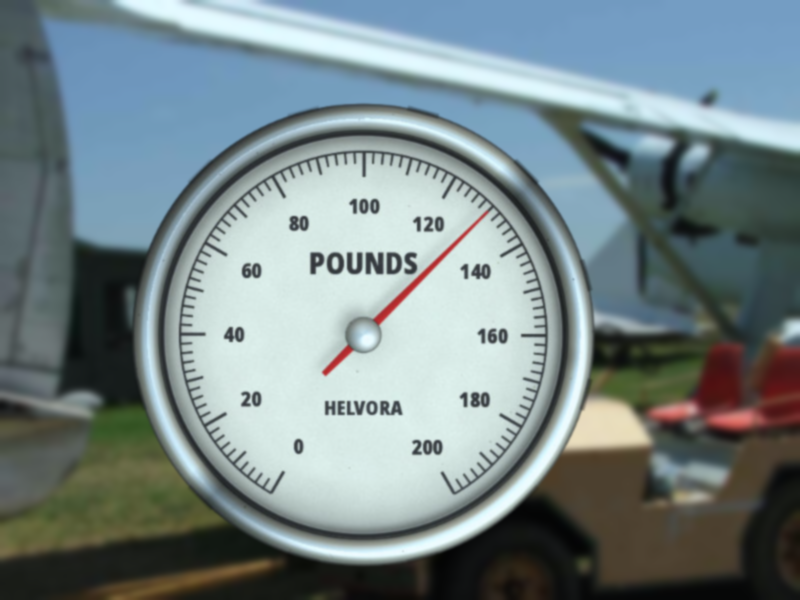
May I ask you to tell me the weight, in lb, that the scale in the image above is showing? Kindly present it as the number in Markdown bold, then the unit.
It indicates **130** lb
